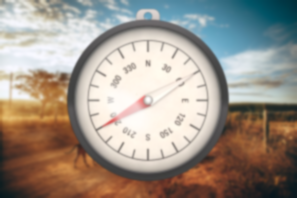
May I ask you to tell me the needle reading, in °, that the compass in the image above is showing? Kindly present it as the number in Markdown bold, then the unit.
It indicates **240** °
